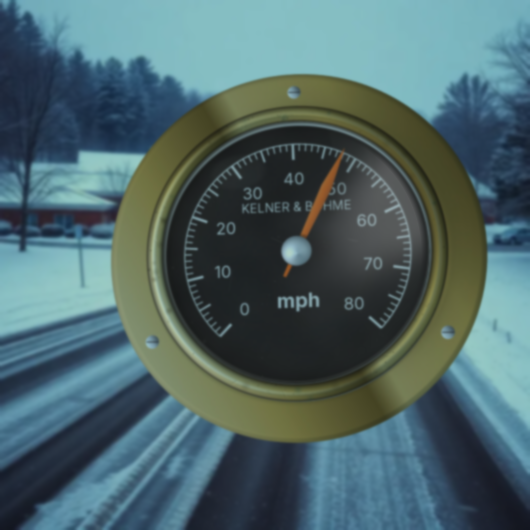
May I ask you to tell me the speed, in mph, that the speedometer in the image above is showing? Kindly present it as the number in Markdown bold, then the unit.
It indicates **48** mph
